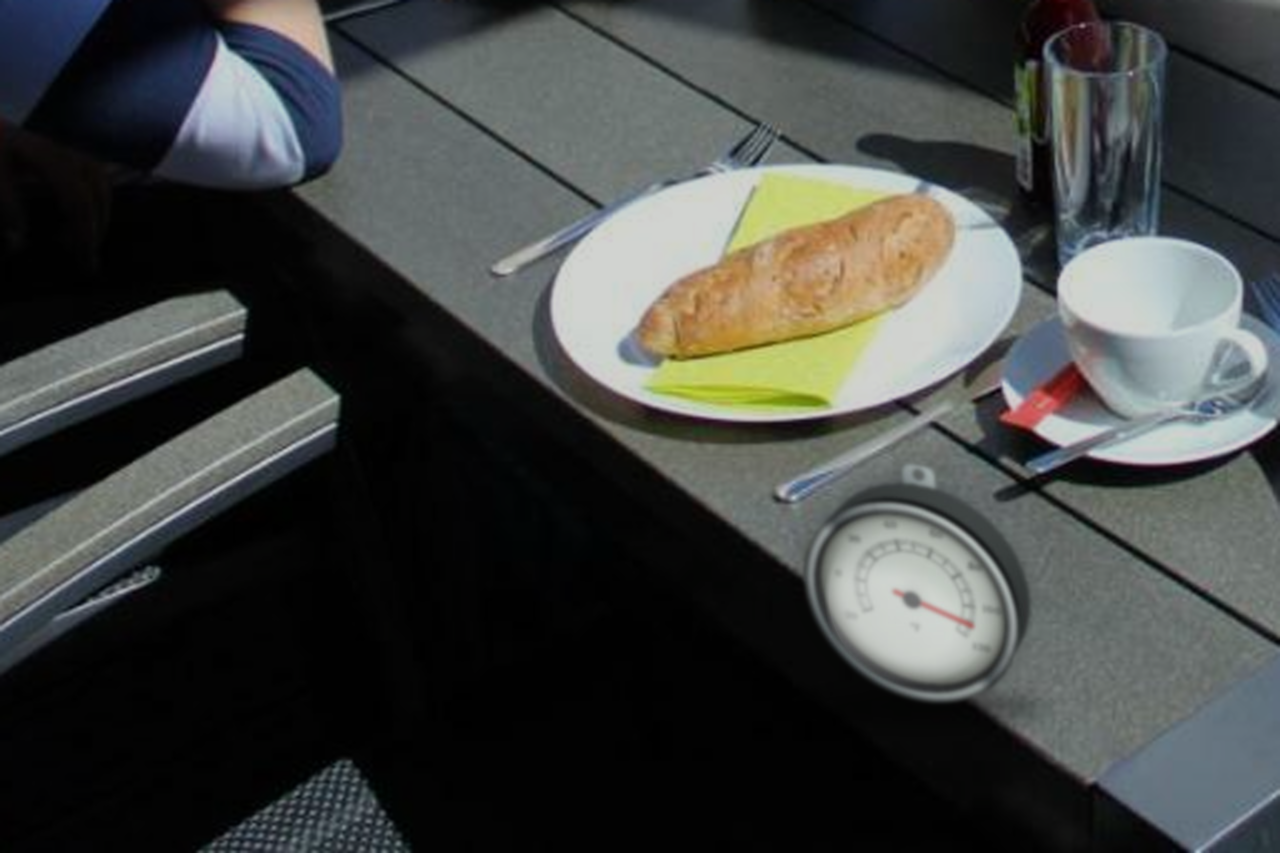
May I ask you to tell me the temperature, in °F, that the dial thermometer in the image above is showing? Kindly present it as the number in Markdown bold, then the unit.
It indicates **110** °F
